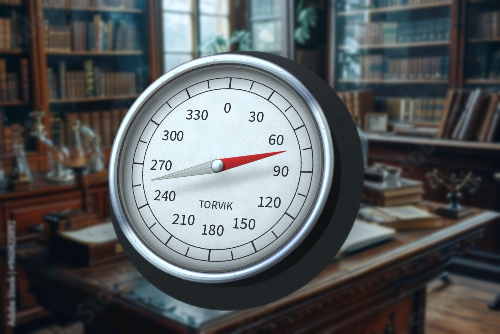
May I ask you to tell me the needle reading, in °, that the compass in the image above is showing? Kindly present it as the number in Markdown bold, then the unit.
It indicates **75** °
